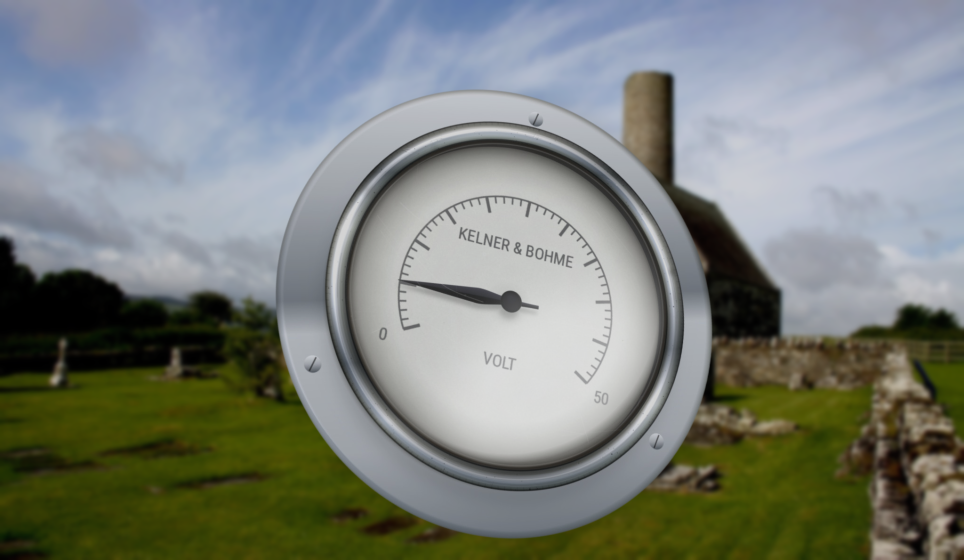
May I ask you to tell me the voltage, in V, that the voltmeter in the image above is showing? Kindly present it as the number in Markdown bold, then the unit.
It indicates **5** V
